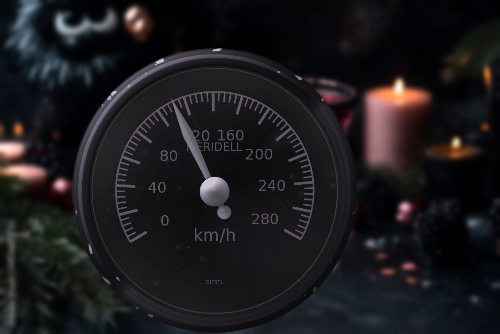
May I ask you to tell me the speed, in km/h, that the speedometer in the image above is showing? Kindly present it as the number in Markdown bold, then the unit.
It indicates **112** km/h
